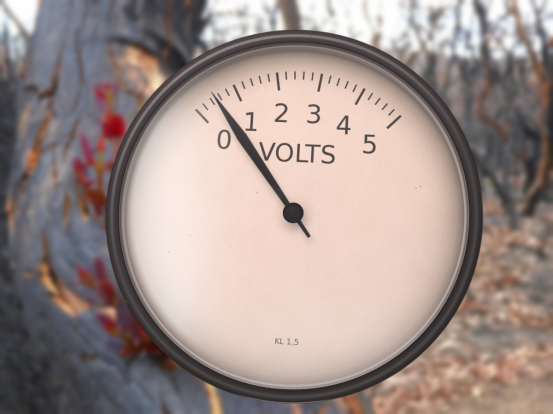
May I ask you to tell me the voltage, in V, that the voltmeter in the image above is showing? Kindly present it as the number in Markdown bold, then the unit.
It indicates **0.5** V
